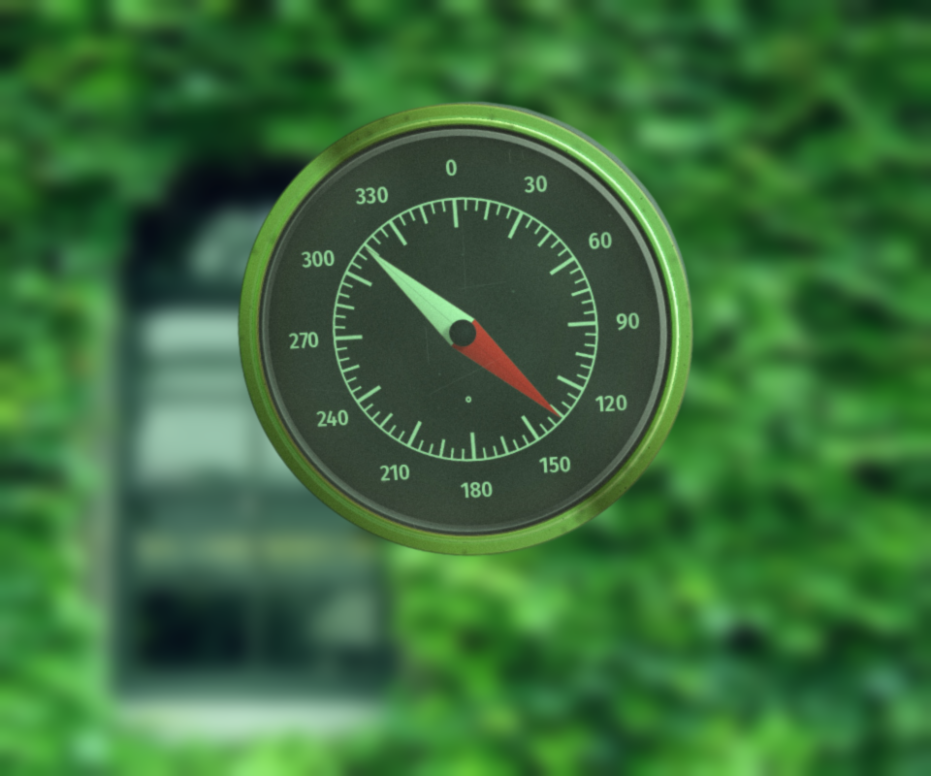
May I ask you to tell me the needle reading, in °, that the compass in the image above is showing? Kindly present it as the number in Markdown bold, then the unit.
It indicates **135** °
